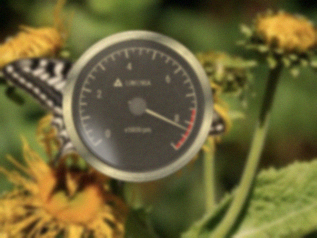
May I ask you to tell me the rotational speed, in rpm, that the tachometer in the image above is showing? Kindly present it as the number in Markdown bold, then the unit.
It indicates **8250** rpm
